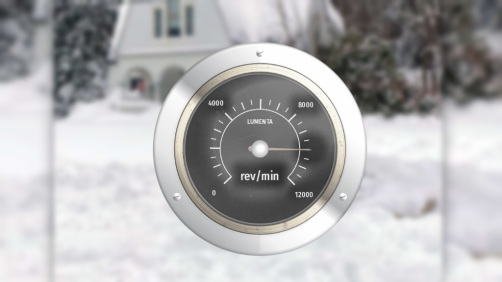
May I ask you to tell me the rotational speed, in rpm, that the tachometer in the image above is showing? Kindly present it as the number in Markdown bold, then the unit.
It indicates **10000** rpm
